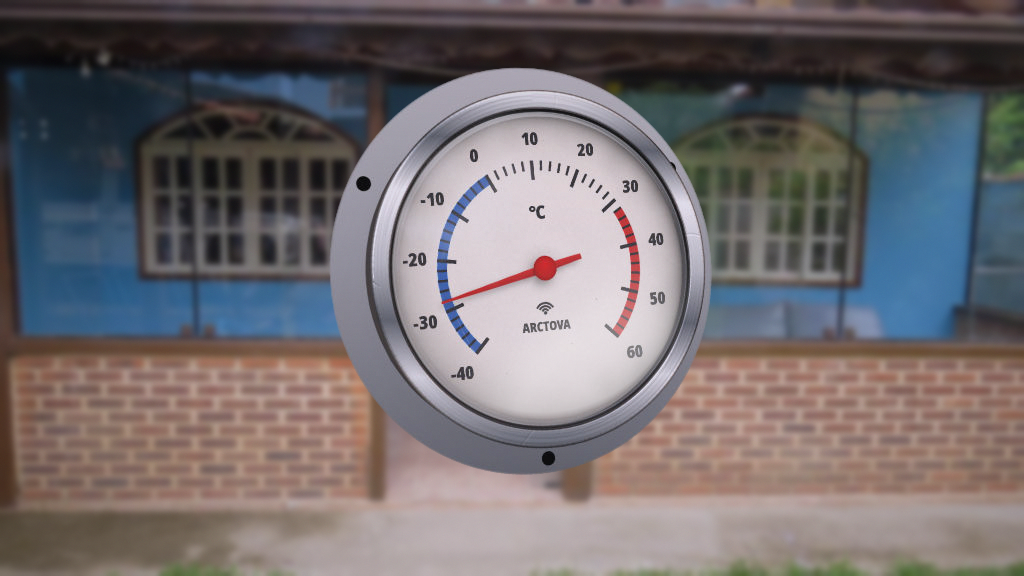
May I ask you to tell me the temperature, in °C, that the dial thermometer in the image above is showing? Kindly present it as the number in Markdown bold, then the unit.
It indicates **-28** °C
